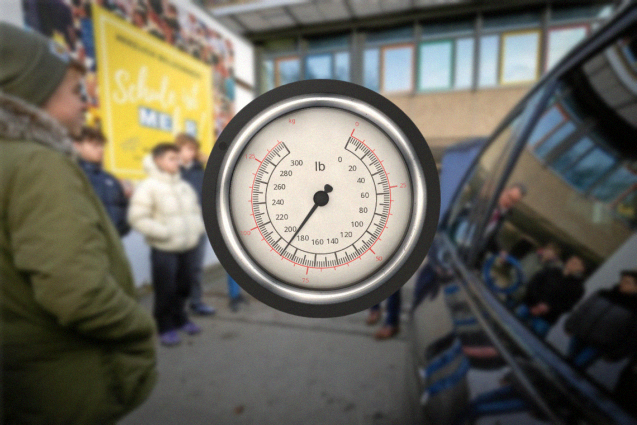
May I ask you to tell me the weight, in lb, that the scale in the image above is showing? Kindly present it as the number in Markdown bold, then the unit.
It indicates **190** lb
